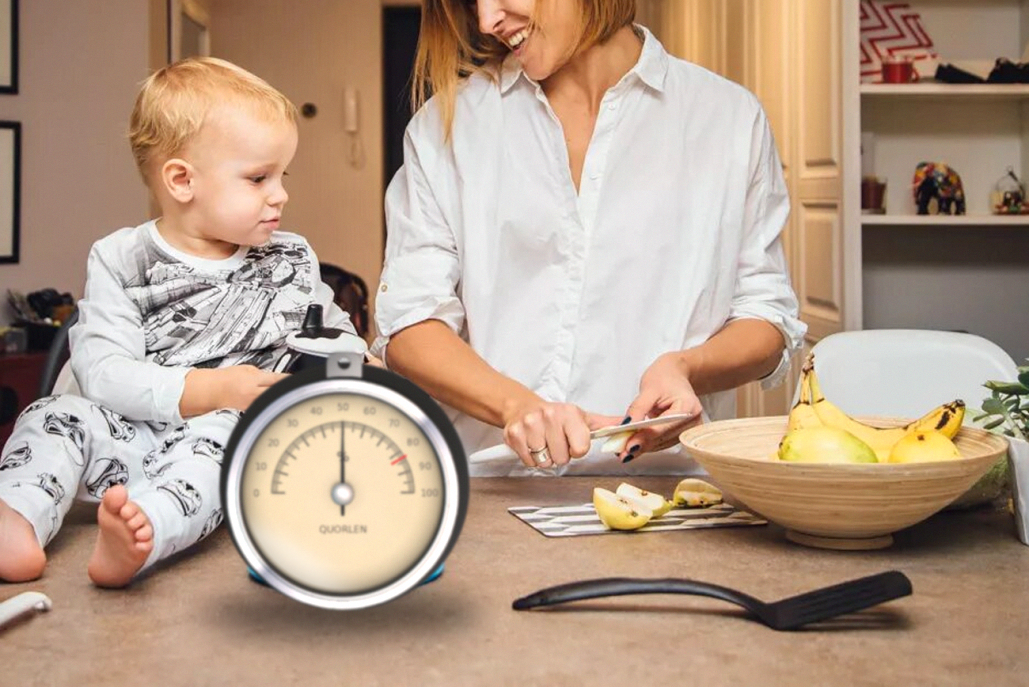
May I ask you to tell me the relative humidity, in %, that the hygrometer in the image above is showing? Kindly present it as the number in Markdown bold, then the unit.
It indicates **50** %
